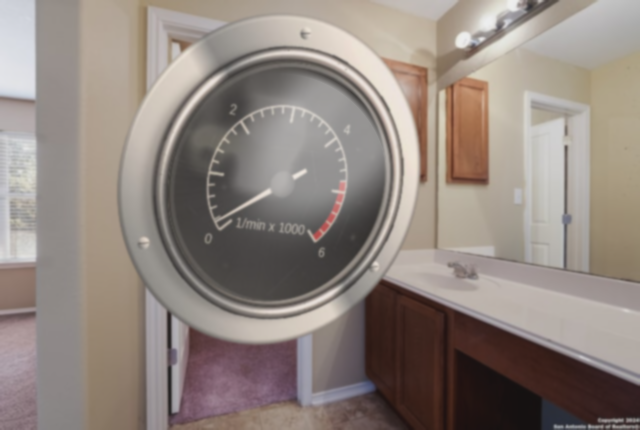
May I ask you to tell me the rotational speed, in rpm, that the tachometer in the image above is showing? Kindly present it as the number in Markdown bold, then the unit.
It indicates **200** rpm
